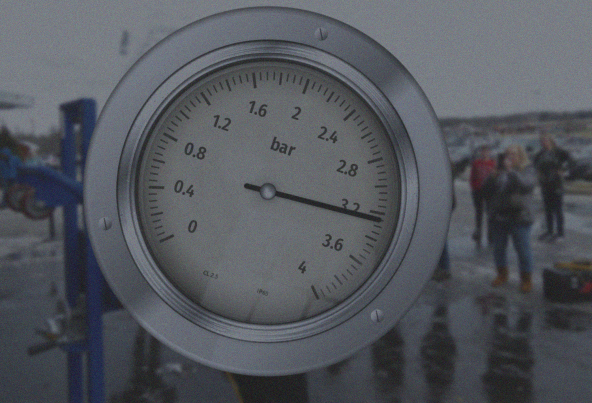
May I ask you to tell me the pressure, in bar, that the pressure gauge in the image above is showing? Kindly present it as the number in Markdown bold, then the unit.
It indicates **3.25** bar
